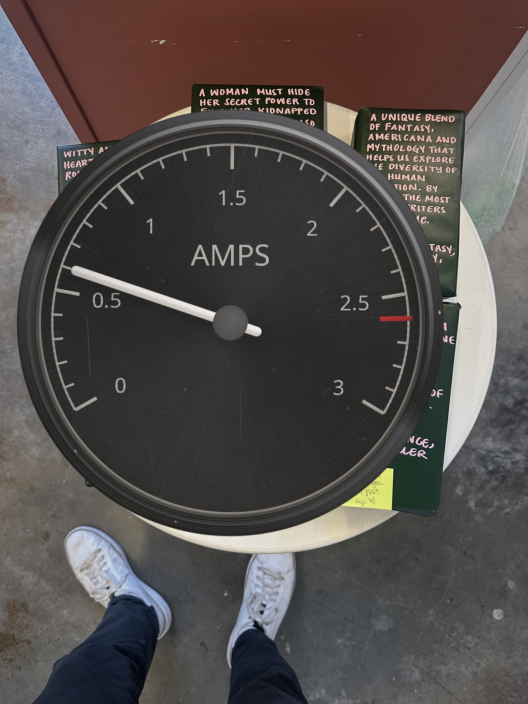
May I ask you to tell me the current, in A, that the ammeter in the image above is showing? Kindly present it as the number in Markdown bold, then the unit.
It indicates **0.6** A
